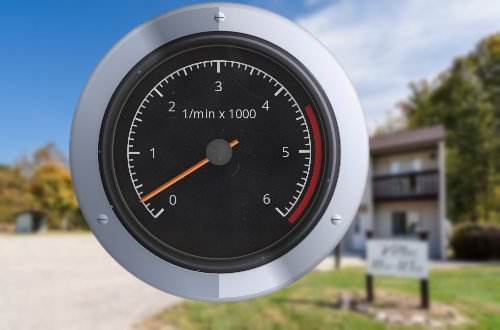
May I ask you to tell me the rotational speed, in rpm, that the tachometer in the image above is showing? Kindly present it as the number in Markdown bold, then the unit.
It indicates **300** rpm
